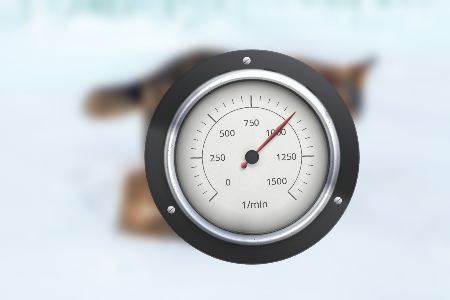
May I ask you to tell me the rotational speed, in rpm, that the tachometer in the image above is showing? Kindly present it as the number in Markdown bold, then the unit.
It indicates **1000** rpm
